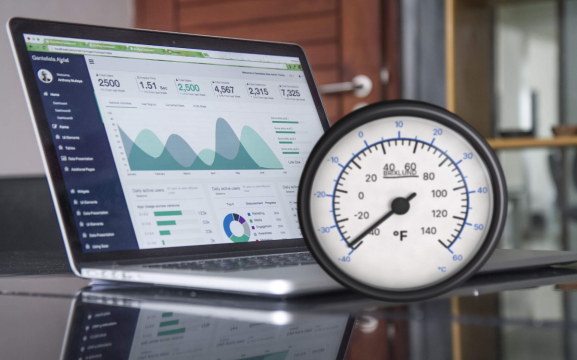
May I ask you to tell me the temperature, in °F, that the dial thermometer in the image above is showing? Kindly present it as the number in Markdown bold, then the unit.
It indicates **-36** °F
